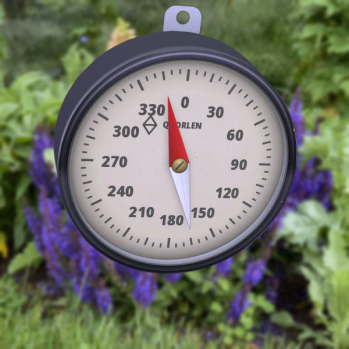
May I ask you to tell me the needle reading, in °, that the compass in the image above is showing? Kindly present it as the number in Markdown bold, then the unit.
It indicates **345** °
